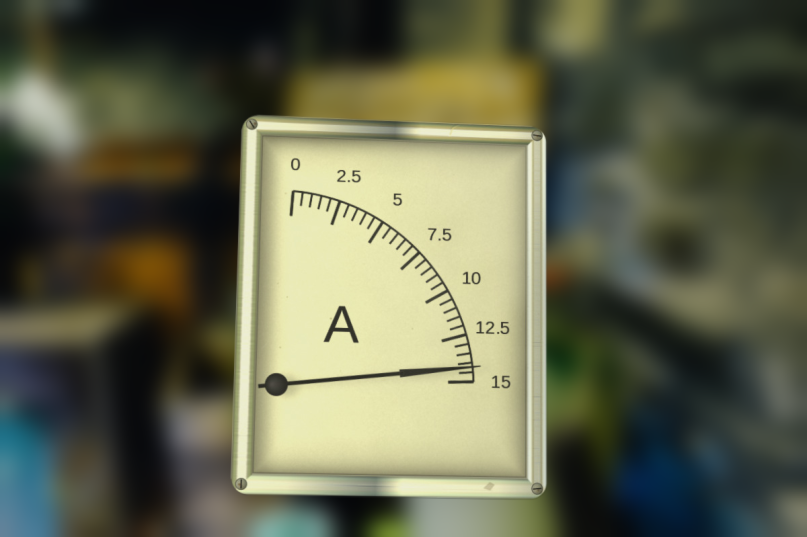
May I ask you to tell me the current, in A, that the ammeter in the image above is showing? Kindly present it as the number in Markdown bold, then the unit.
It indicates **14.25** A
